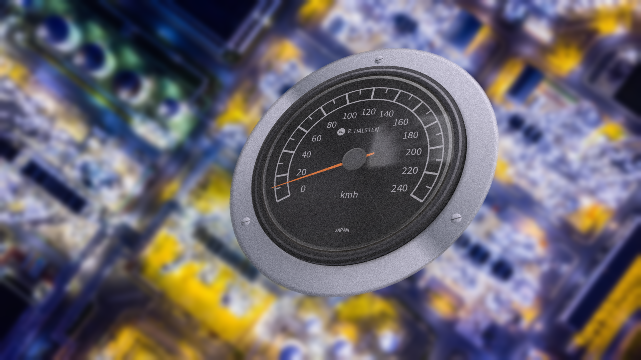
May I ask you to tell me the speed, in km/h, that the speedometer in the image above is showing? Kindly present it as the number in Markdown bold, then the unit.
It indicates **10** km/h
